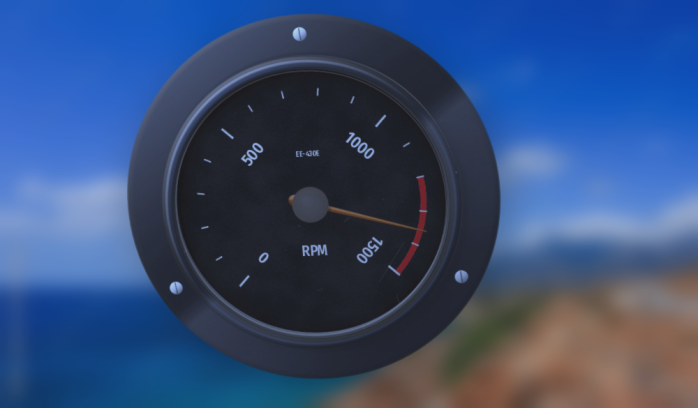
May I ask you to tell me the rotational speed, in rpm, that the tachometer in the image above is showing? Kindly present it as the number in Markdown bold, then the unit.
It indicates **1350** rpm
